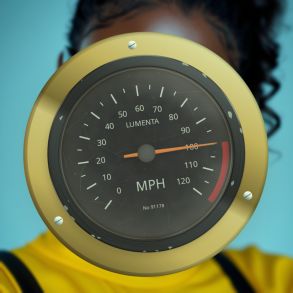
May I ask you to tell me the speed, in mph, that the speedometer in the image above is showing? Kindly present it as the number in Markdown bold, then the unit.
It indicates **100** mph
